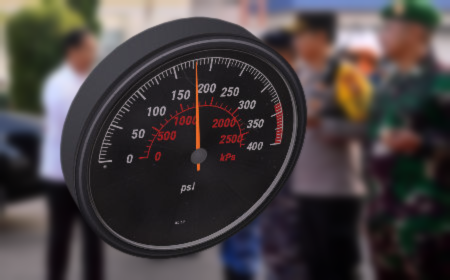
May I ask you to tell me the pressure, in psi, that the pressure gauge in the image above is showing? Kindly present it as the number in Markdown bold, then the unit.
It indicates **175** psi
